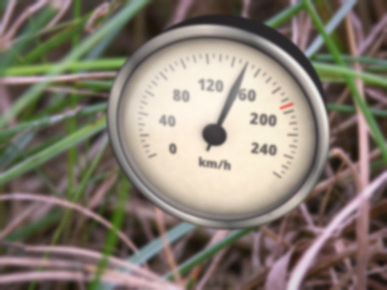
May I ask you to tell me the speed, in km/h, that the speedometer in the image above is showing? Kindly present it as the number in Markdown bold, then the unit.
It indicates **150** km/h
